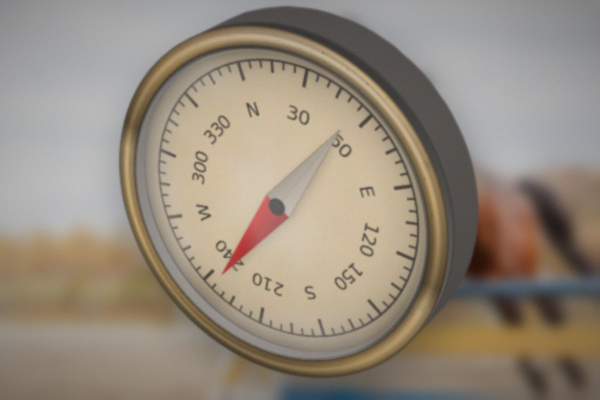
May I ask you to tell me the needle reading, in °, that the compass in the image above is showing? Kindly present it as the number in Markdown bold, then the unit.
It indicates **235** °
